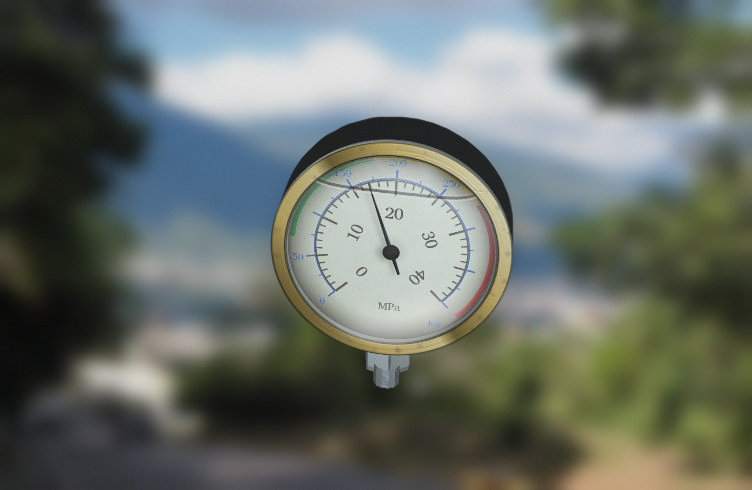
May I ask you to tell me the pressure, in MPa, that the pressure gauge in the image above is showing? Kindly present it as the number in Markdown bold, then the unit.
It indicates **17** MPa
